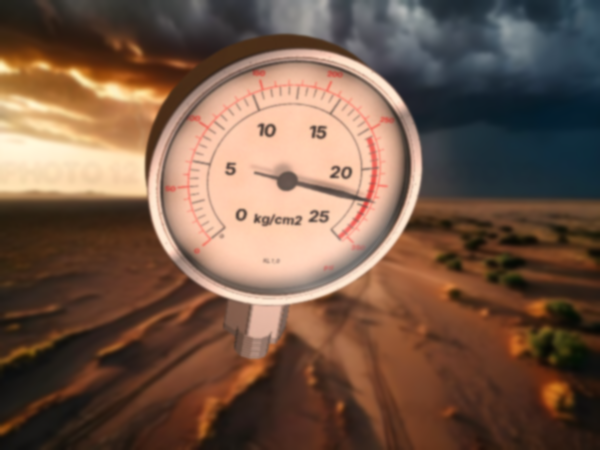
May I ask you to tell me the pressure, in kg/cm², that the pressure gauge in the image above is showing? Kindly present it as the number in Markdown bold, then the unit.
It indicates **22** kg/cm²
